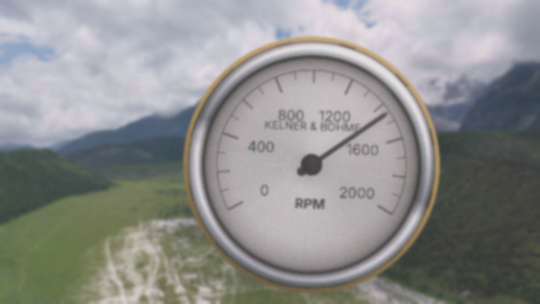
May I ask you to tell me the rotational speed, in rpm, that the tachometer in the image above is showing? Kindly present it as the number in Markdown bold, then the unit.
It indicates **1450** rpm
